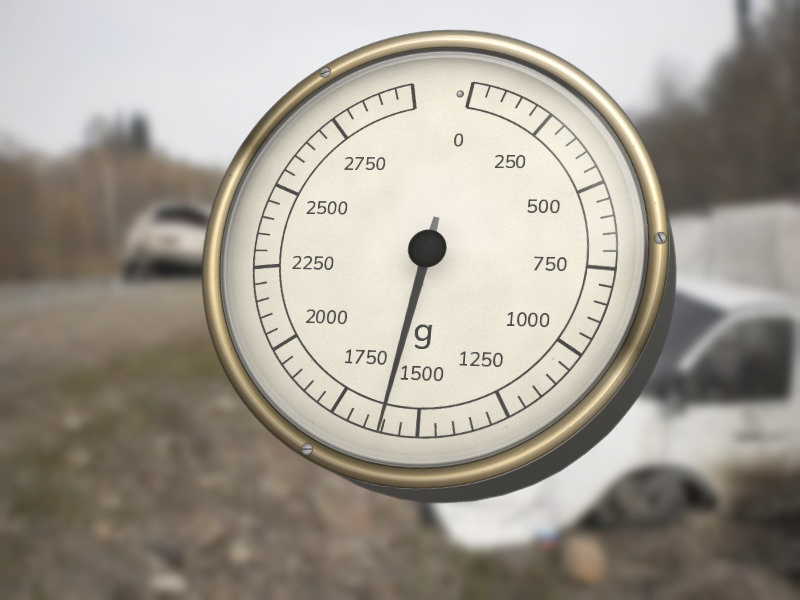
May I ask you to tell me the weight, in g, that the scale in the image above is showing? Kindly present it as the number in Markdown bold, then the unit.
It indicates **1600** g
